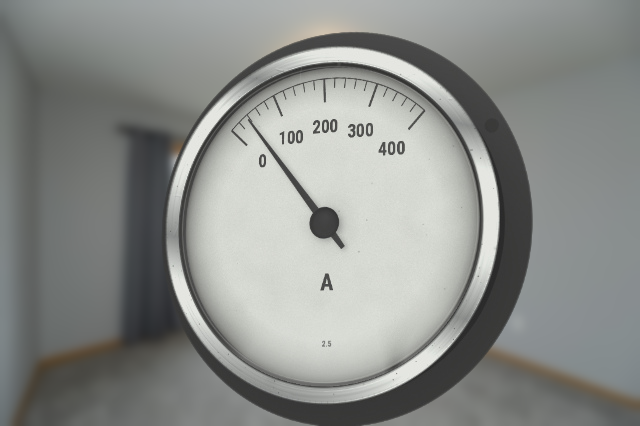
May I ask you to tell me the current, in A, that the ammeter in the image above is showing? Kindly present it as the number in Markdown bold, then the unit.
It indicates **40** A
